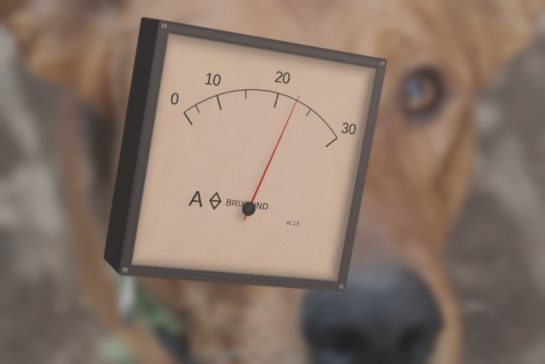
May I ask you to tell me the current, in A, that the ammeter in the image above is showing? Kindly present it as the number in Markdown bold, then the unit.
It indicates **22.5** A
